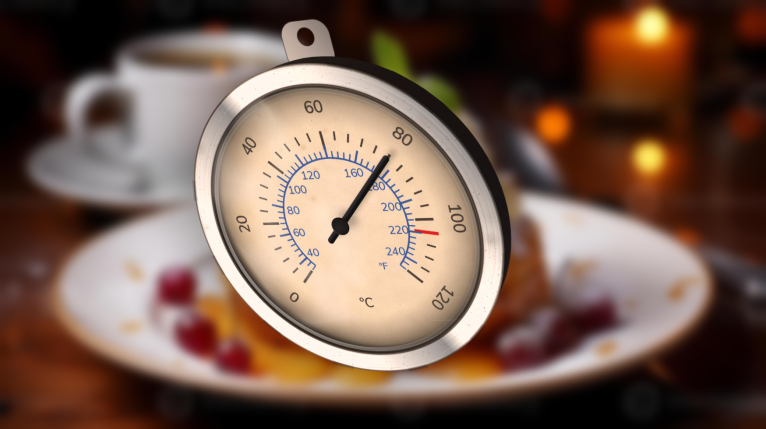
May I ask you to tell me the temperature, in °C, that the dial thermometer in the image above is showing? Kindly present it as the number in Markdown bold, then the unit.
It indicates **80** °C
